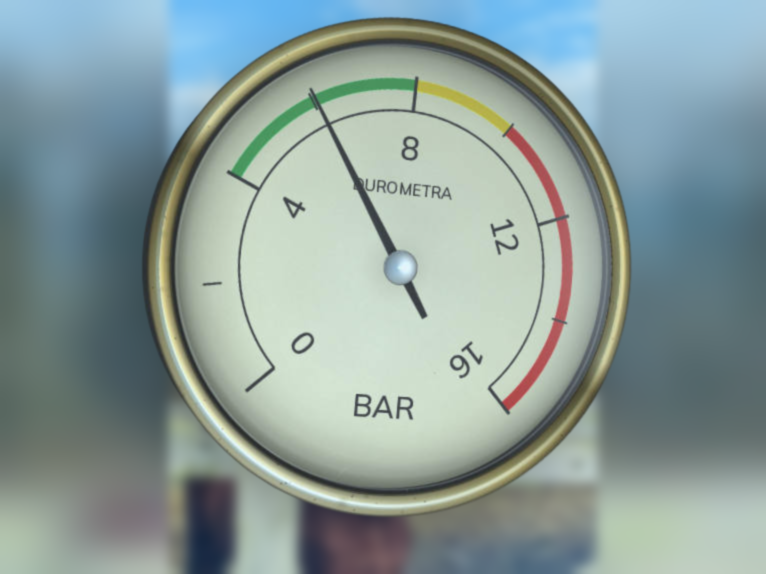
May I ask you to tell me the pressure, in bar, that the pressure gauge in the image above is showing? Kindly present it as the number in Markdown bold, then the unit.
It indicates **6** bar
